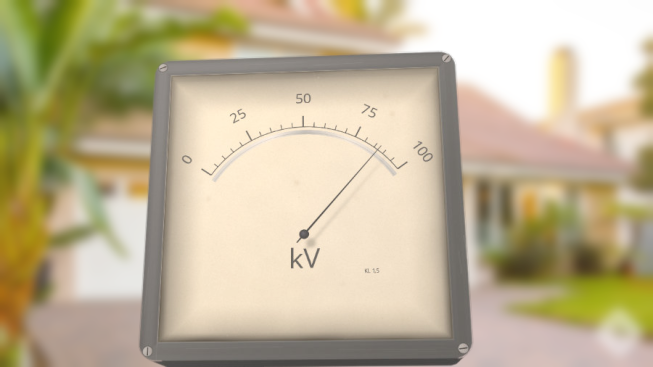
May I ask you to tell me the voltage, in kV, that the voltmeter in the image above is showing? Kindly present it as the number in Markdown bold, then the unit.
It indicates **87.5** kV
